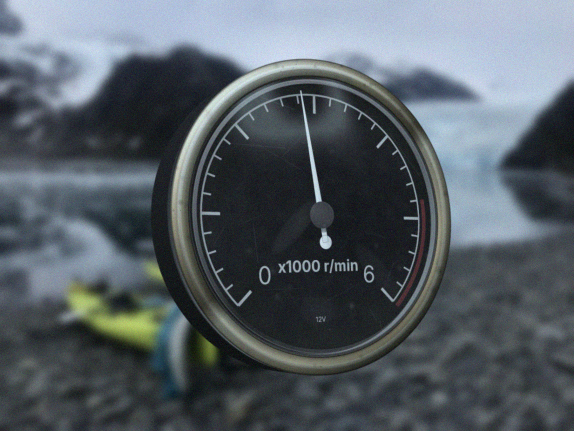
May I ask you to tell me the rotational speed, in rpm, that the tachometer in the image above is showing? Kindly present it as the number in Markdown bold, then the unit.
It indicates **2800** rpm
